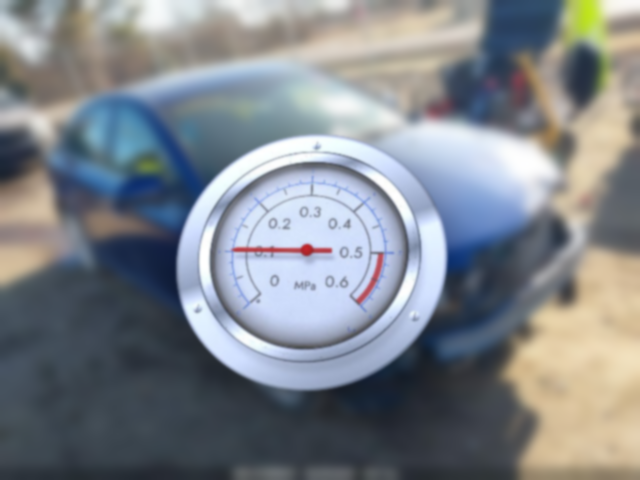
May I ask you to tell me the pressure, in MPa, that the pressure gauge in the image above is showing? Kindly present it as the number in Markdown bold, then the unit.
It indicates **0.1** MPa
